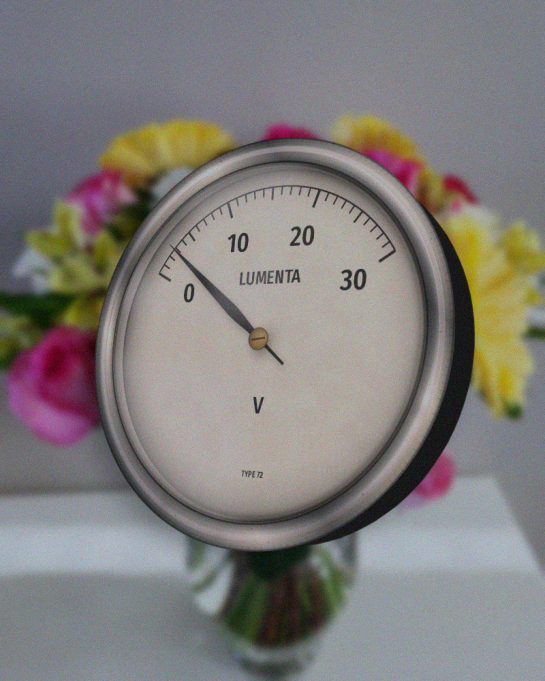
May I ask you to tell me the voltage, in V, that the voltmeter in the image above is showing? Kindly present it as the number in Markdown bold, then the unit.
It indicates **3** V
